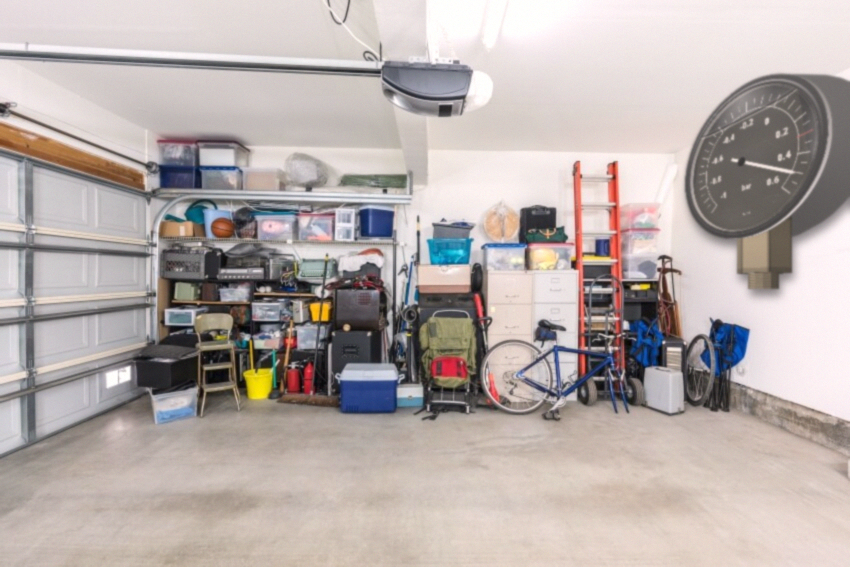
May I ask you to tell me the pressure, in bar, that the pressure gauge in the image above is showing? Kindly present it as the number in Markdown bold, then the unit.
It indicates **0.5** bar
